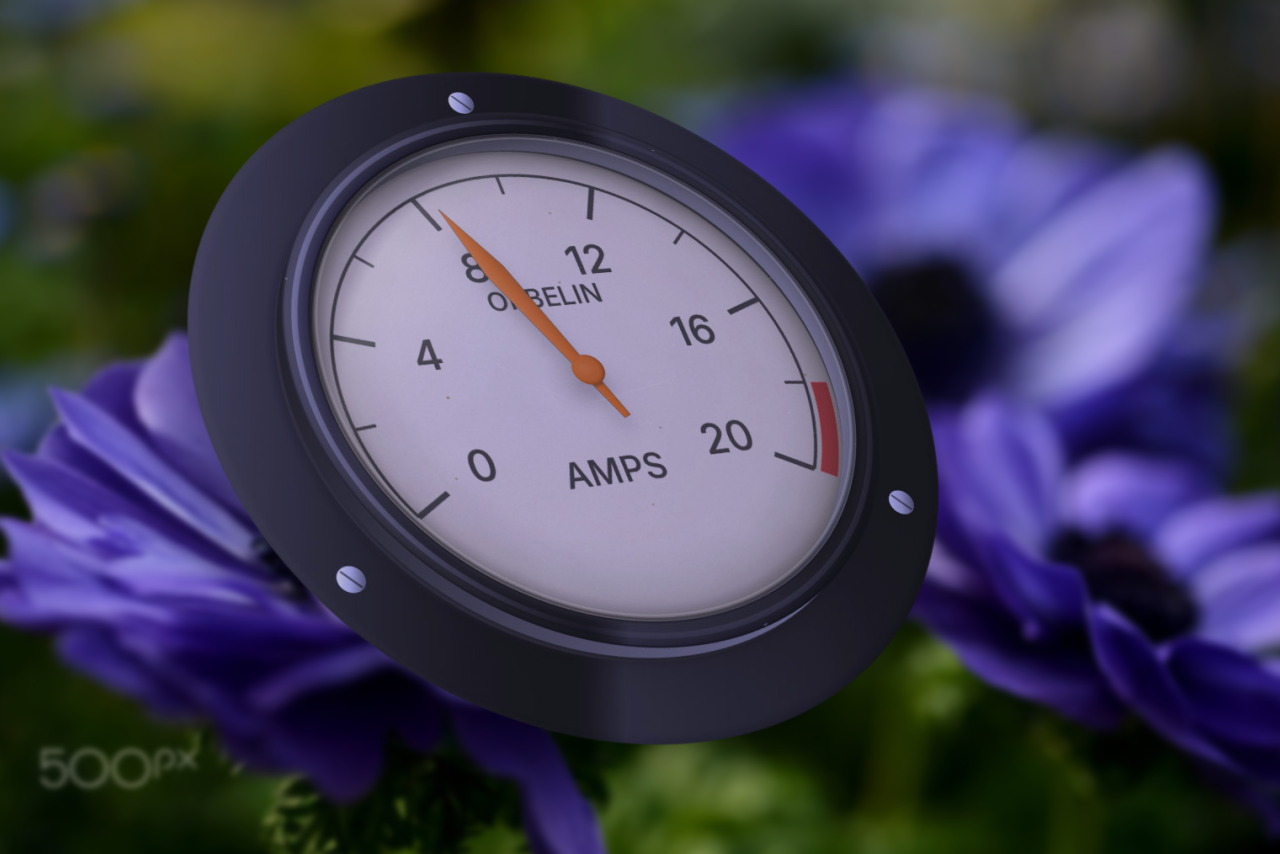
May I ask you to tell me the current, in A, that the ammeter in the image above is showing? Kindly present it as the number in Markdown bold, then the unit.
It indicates **8** A
